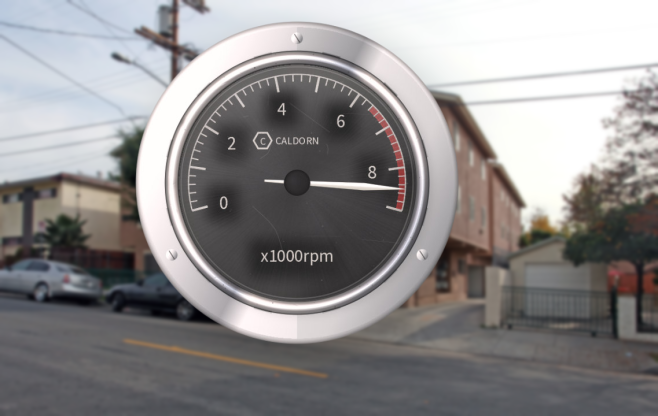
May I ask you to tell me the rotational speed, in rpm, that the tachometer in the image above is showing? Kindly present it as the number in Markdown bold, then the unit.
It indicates **8500** rpm
